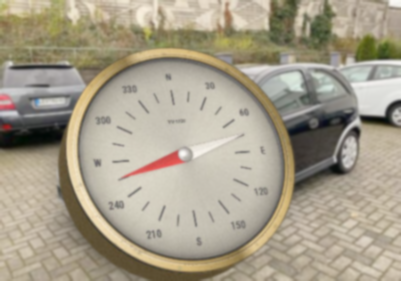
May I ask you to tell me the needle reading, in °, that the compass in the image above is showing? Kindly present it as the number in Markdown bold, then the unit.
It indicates **255** °
